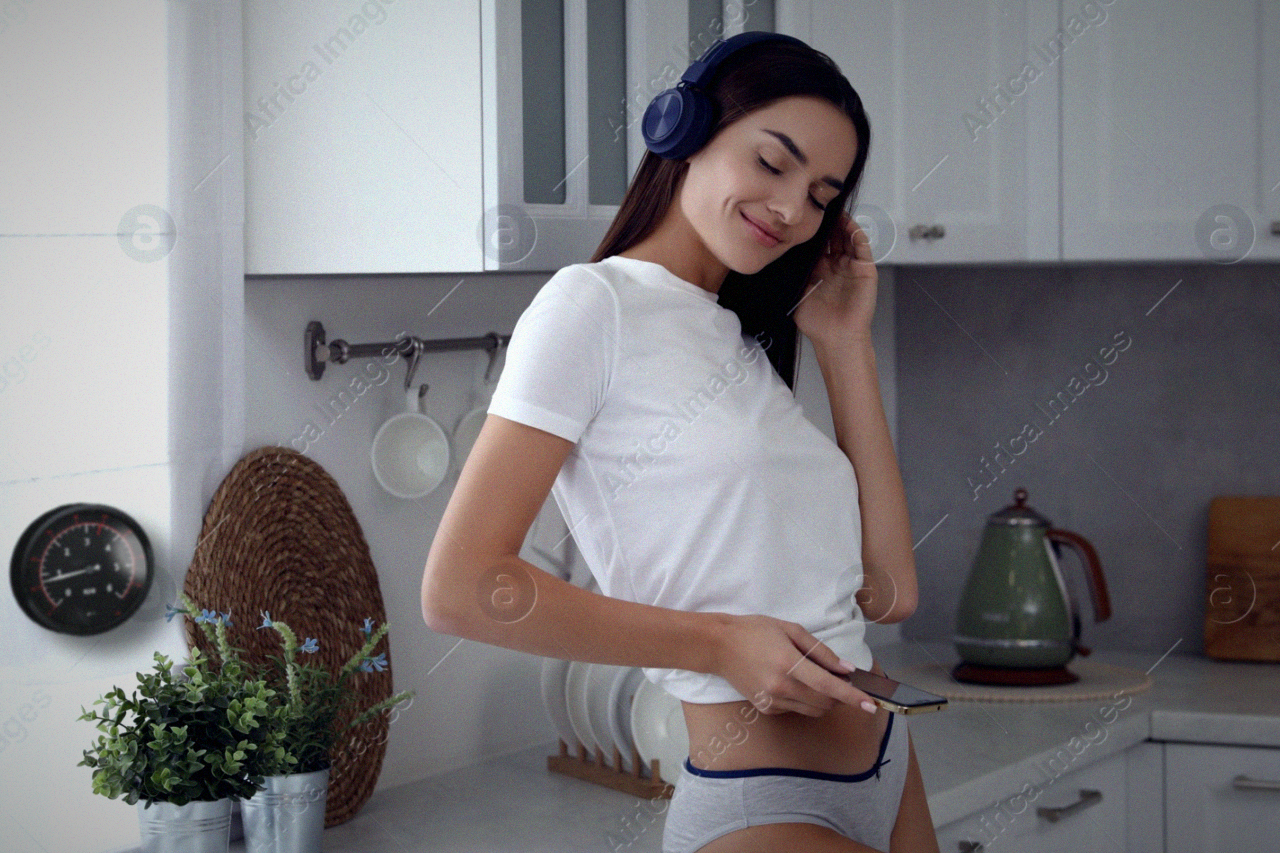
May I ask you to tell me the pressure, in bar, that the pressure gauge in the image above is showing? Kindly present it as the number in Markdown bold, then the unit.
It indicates **0.8** bar
